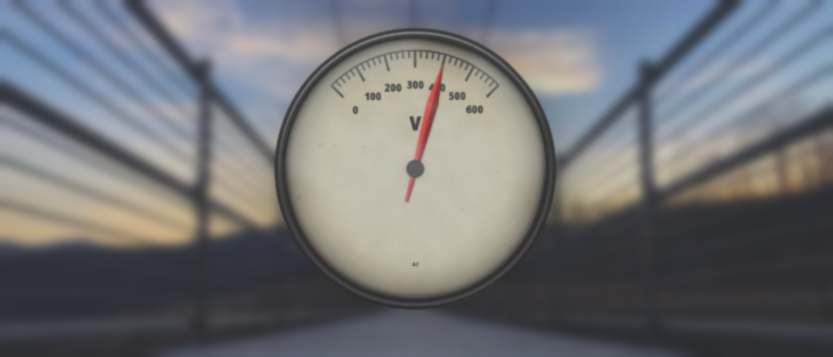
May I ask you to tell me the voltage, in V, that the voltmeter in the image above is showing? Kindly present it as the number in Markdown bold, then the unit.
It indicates **400** V
